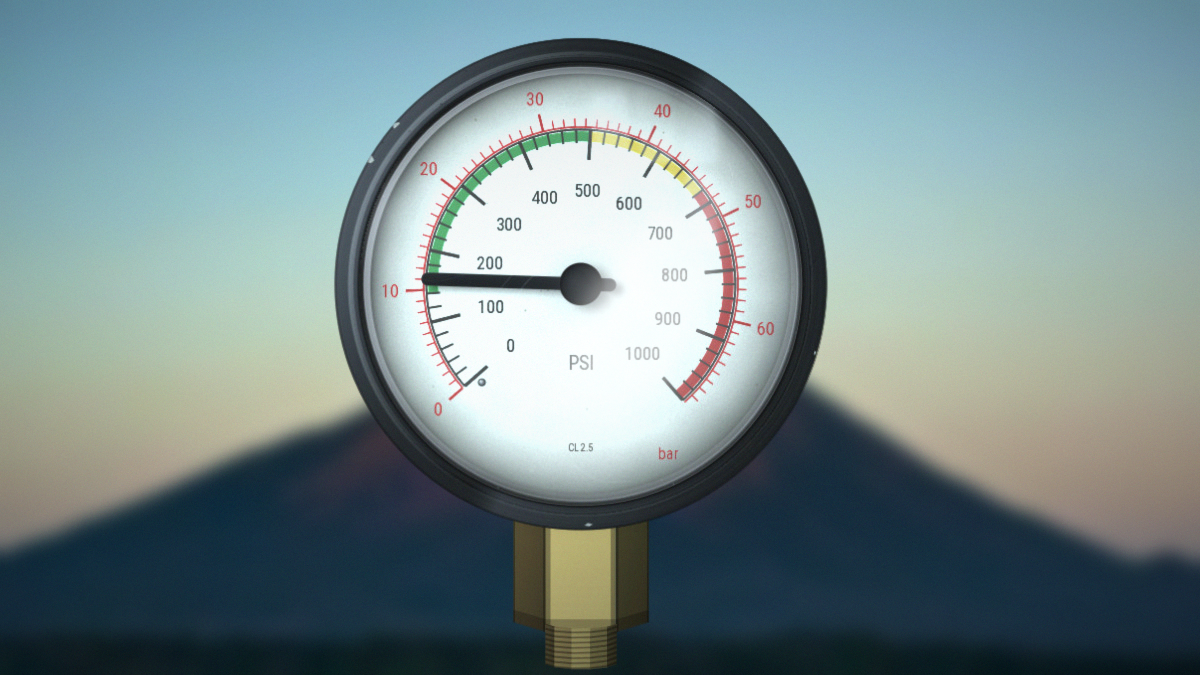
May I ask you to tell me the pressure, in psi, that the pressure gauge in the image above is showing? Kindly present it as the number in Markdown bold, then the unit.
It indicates **160** psi
